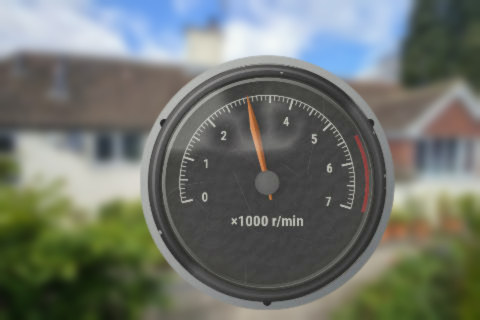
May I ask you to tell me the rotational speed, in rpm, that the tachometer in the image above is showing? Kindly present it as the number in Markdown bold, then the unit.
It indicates **3000** rpm
